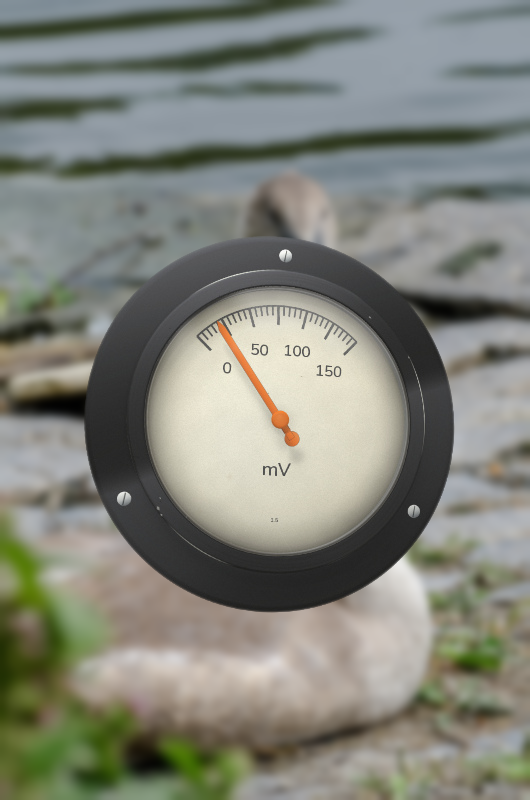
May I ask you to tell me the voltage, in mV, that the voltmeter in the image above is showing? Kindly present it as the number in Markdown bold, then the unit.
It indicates **20** mV
